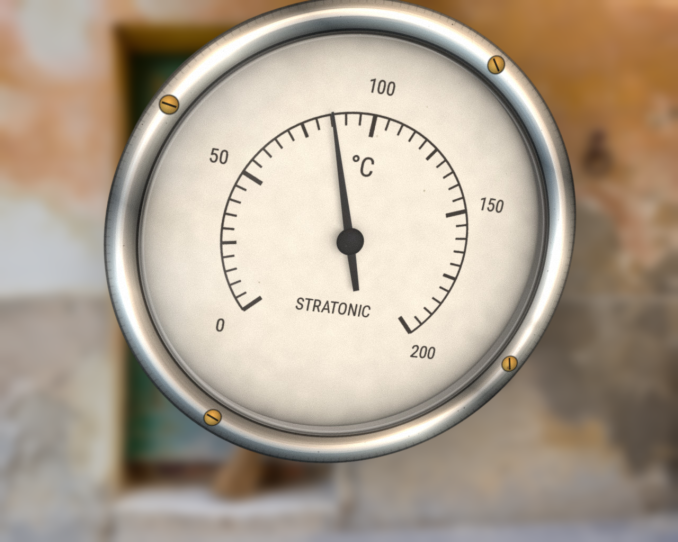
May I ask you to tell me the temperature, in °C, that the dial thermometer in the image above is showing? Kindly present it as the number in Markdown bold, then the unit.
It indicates **85** °C
